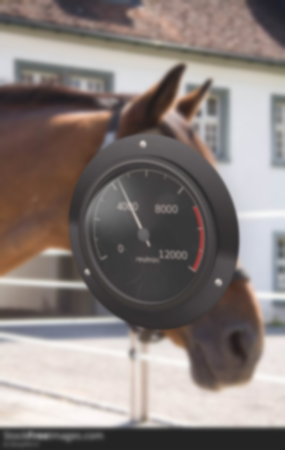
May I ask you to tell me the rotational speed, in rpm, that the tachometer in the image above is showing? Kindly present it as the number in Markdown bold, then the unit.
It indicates **4500** rpm
